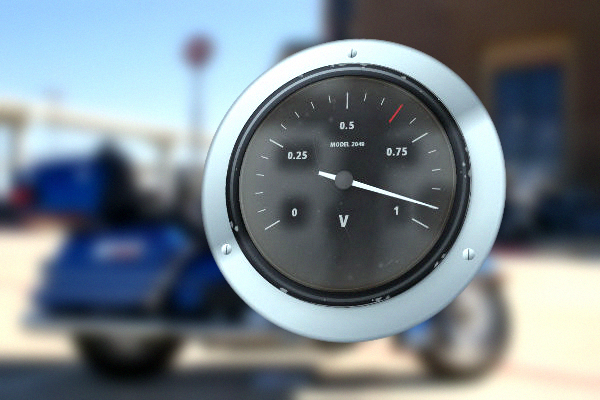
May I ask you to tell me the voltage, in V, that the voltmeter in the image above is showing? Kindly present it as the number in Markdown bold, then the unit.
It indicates **0.95** V
